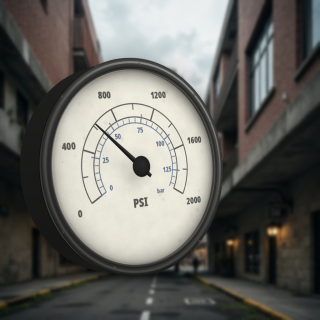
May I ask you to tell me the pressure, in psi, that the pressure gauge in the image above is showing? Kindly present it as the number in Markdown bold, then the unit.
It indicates **600** psi
